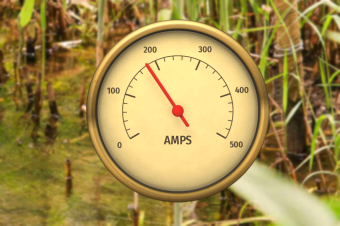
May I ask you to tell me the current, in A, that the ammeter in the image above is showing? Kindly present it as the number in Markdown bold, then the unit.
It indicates **180** A
